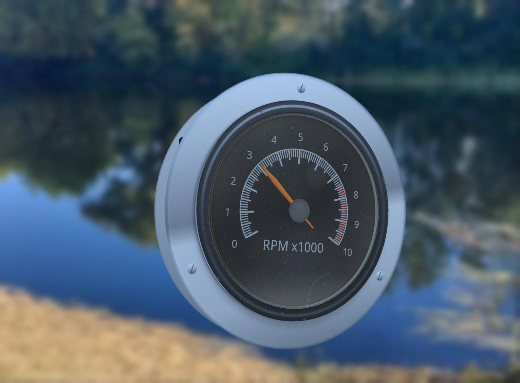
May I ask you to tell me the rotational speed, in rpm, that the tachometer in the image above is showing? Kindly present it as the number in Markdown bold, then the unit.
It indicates **3000** rpm
